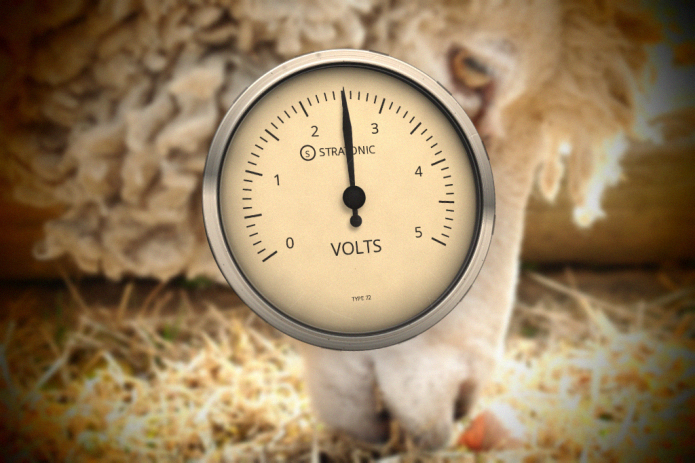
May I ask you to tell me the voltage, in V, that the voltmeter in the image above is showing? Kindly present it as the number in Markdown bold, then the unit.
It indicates **2.5** V
